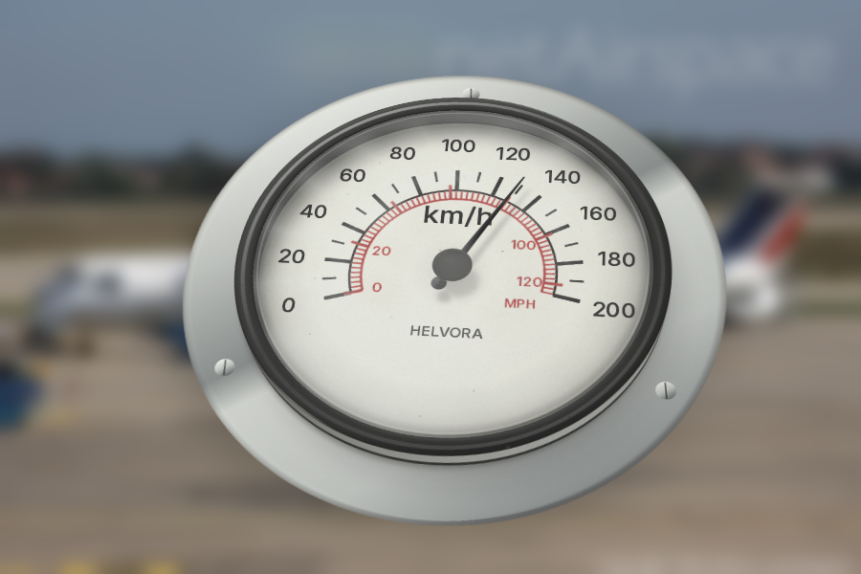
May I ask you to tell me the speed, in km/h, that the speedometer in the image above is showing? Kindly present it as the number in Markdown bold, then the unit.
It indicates **130** km/h
